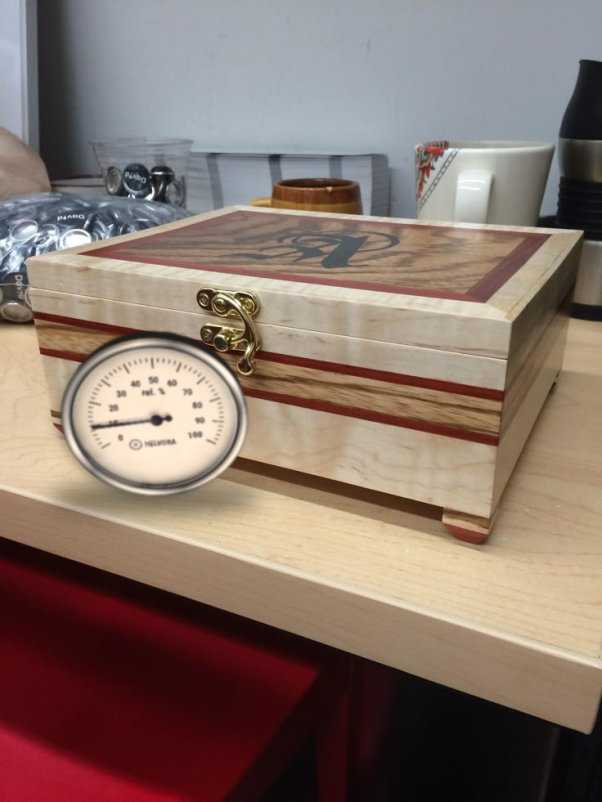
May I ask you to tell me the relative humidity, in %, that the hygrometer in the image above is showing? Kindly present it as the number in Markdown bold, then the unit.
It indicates **10** %
